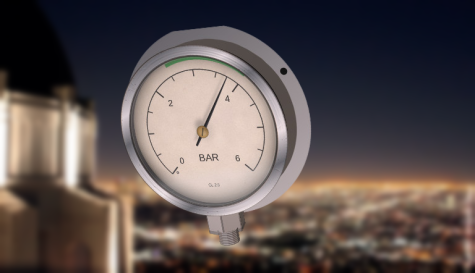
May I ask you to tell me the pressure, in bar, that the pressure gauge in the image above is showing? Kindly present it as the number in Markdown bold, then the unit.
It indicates **3.75** bar
